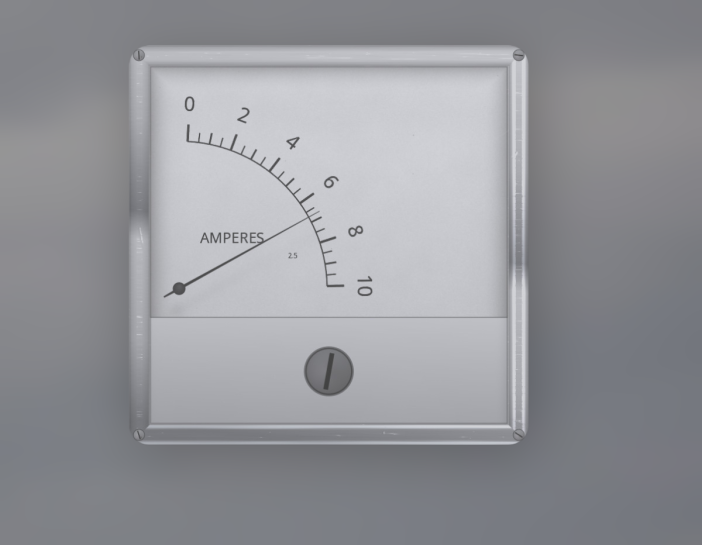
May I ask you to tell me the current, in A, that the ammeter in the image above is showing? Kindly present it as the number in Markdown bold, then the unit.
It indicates **6.75** A
